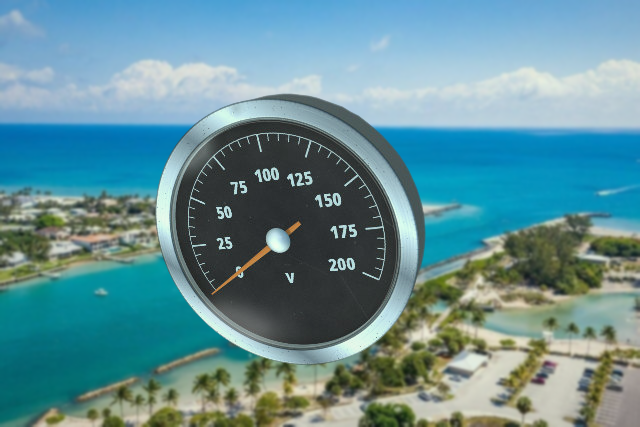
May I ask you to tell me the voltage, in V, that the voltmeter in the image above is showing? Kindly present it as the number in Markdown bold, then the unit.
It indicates **0** V
